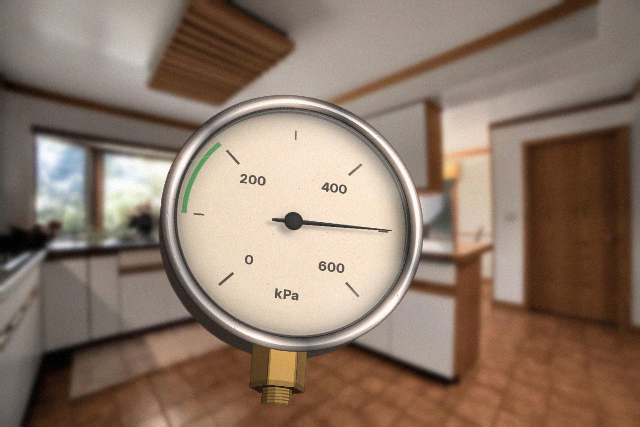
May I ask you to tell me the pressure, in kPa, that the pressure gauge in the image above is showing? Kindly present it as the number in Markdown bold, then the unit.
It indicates **500** kPa
